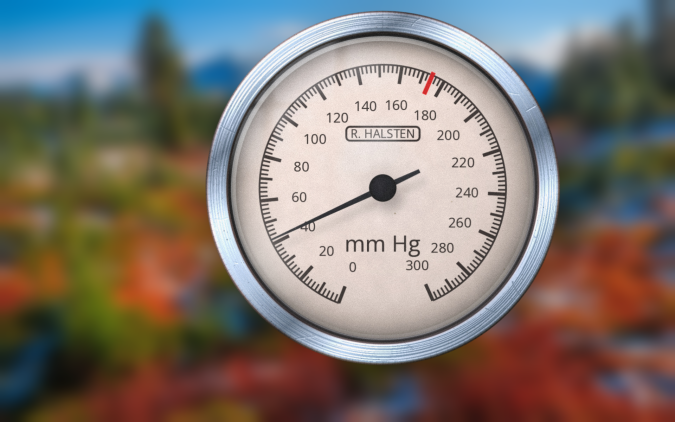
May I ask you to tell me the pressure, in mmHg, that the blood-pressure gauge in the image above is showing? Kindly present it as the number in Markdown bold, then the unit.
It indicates **42** mmHg
